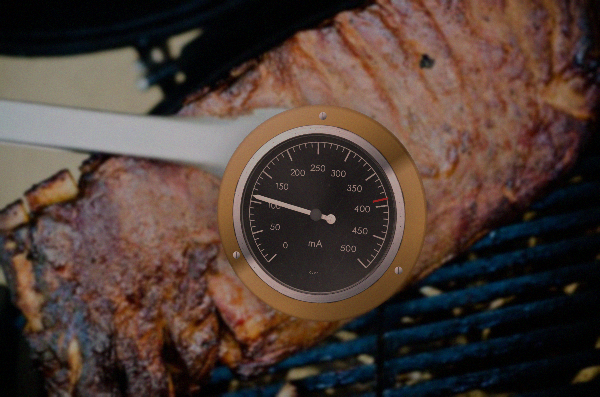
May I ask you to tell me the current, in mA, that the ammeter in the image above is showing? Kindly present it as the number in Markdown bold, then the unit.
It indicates **110** mA
